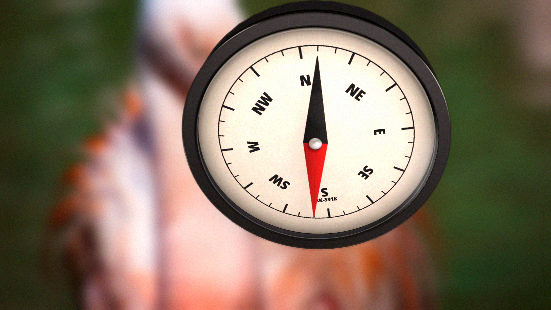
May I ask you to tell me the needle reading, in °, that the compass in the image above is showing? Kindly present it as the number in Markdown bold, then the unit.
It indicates **190** °
